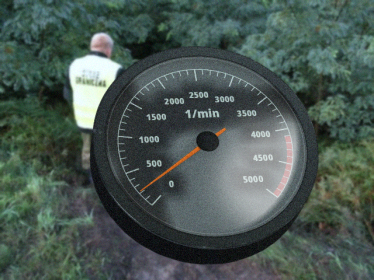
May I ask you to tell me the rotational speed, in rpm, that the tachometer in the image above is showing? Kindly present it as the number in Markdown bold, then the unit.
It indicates **200** rpm
